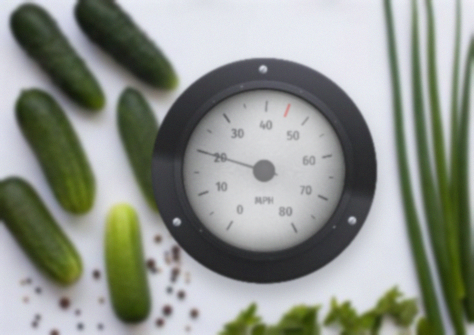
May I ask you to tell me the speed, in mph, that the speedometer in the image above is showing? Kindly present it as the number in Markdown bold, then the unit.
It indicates **20** mph
